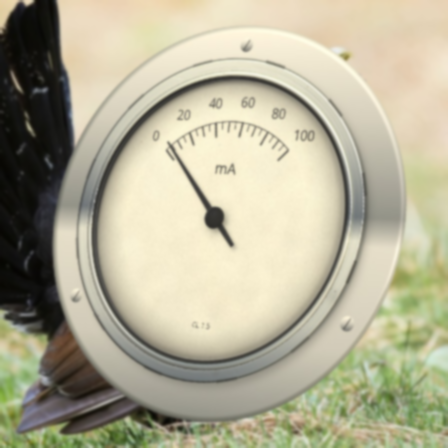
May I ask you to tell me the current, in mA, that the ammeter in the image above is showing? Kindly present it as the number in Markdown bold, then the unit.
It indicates **5** mA
